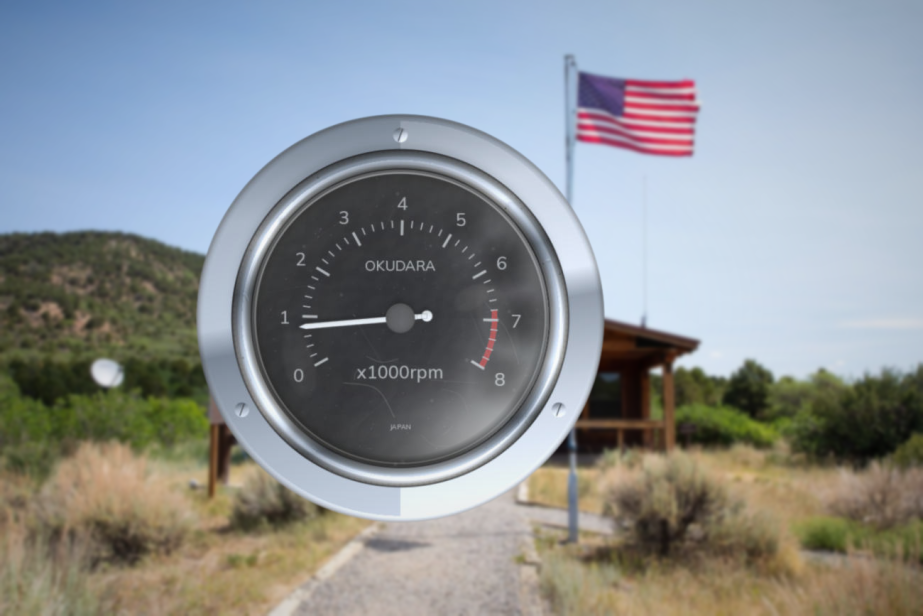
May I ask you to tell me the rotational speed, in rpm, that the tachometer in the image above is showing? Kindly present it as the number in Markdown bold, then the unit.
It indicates **800** rpm
